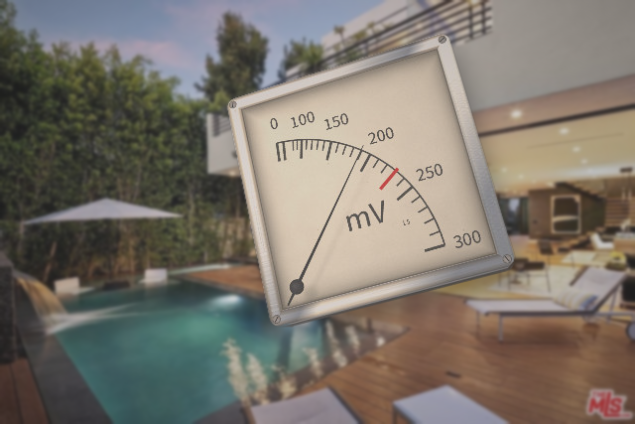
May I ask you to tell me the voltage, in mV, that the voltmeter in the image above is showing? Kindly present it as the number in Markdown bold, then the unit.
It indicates **190** mV
